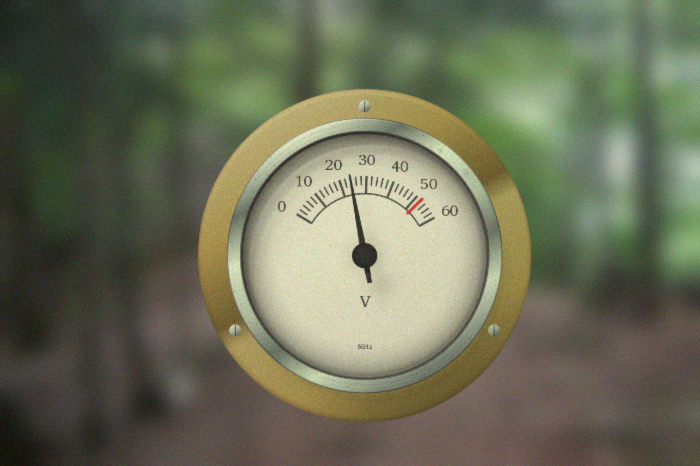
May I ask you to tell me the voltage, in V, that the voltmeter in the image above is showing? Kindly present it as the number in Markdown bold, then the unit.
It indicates **24** V
